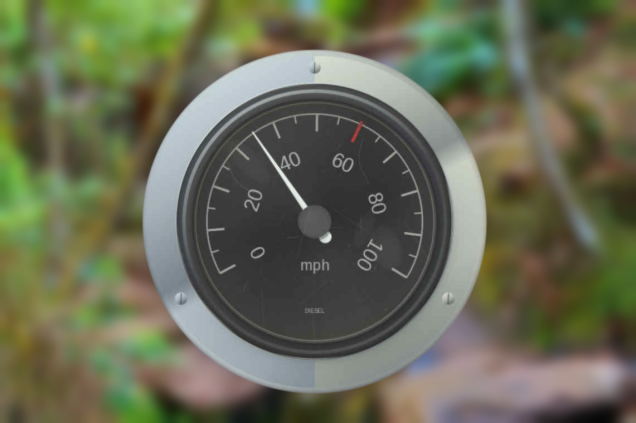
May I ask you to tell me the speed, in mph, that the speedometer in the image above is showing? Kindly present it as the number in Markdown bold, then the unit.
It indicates **35** mph
